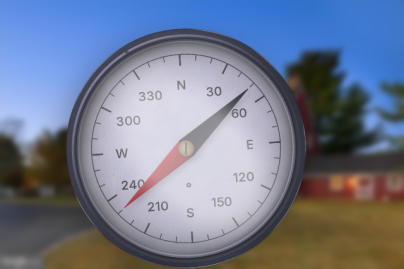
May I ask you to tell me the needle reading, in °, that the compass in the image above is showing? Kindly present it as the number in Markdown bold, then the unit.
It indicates **230** °
